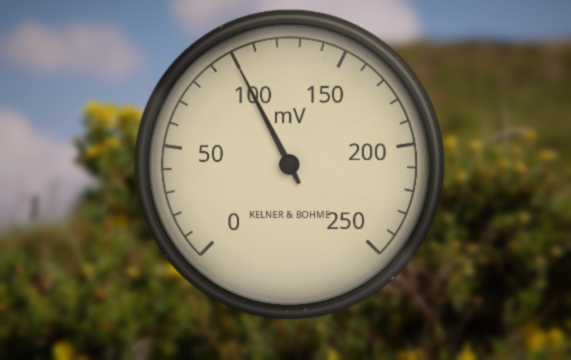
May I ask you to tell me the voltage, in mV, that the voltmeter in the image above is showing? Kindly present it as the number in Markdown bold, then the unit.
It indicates **100** mV
